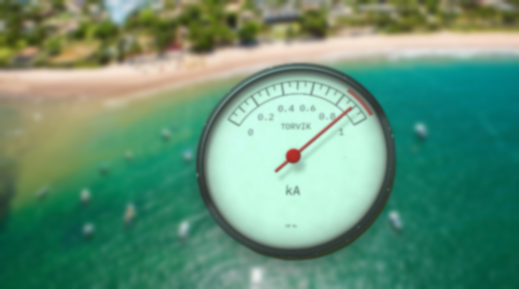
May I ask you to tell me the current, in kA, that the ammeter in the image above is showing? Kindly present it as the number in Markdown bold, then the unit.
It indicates **0.9** kA
